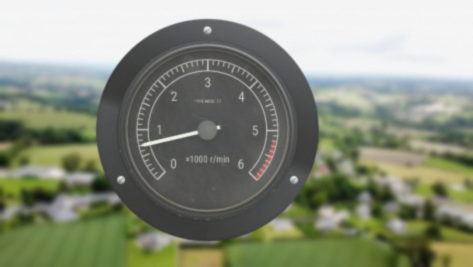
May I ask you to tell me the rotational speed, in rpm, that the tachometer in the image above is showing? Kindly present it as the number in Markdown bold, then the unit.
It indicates **700** rpm
